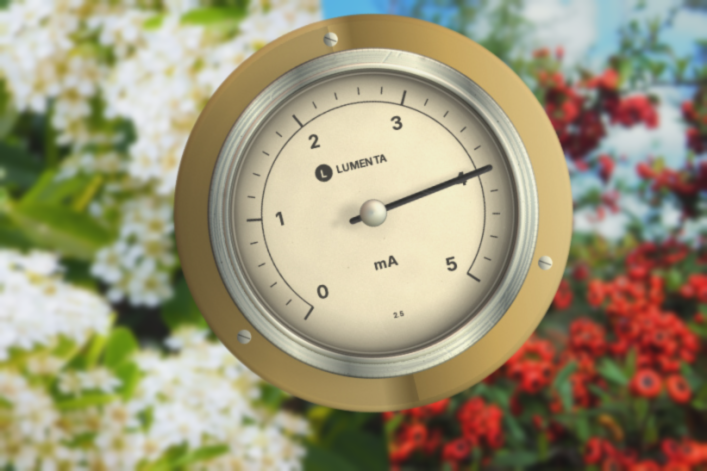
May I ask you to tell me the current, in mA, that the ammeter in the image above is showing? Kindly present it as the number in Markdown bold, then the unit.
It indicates **4** mA
